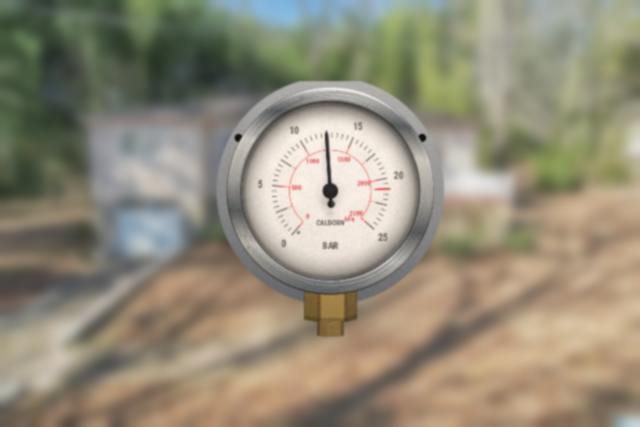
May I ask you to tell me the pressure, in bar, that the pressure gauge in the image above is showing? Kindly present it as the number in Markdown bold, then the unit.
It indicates **12.5** bar
